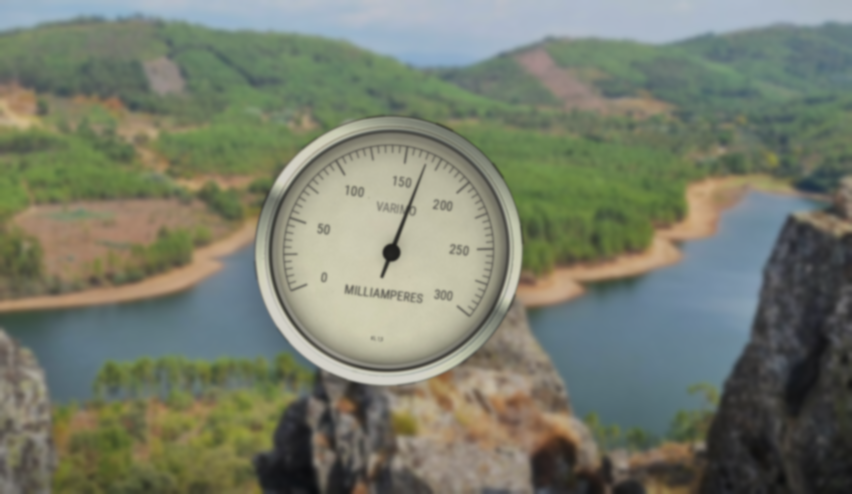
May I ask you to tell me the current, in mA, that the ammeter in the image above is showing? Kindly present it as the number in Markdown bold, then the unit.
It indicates **165** mA
